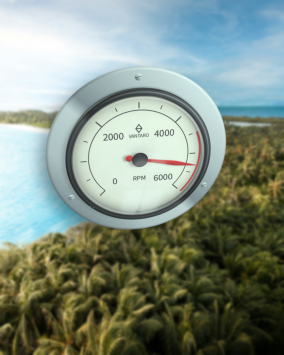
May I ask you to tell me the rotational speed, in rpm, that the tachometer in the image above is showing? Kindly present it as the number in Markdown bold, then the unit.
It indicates **5250** rpm
